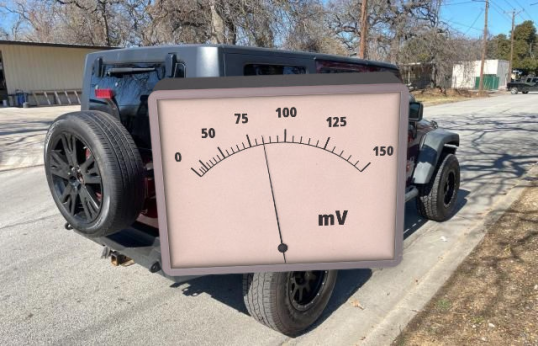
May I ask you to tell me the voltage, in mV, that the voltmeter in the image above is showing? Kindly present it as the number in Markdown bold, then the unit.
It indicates **85** mV
